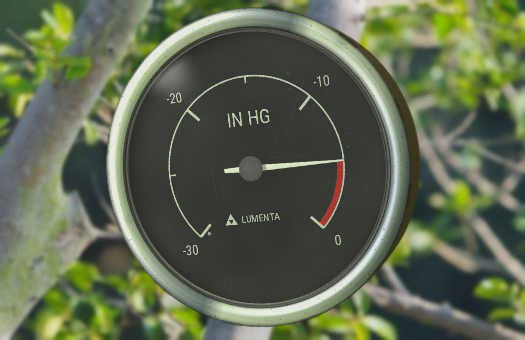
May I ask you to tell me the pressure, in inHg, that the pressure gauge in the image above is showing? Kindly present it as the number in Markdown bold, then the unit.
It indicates **-5** inHg
